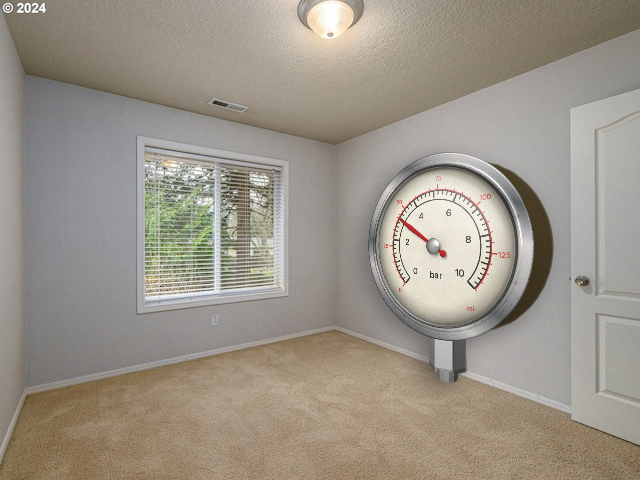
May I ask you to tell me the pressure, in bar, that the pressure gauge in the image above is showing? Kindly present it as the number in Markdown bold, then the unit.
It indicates **3** bar
